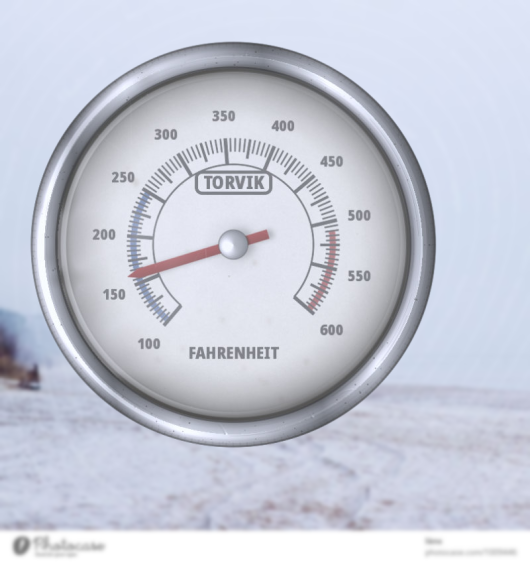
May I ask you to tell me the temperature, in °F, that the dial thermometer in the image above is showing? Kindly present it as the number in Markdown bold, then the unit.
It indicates **160** °F
